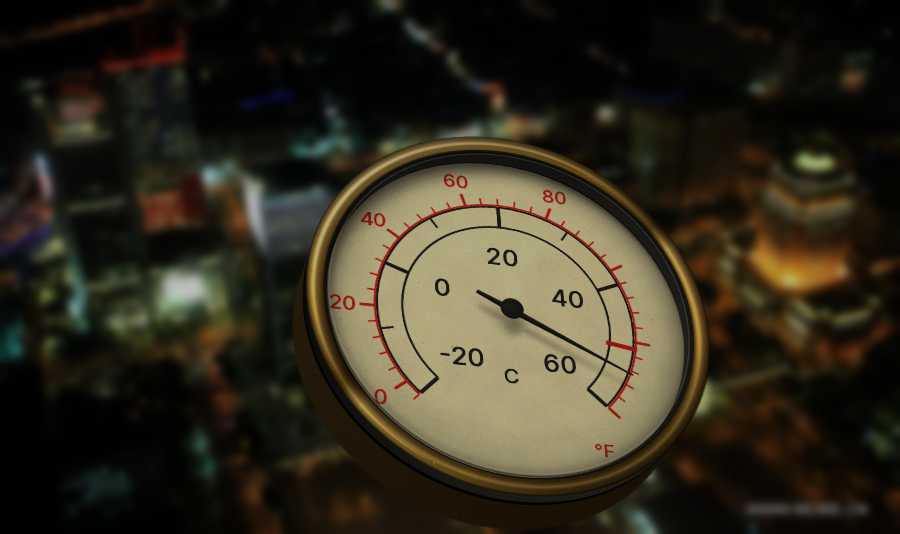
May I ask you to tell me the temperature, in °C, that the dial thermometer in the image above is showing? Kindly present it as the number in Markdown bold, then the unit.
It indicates **55** °C
